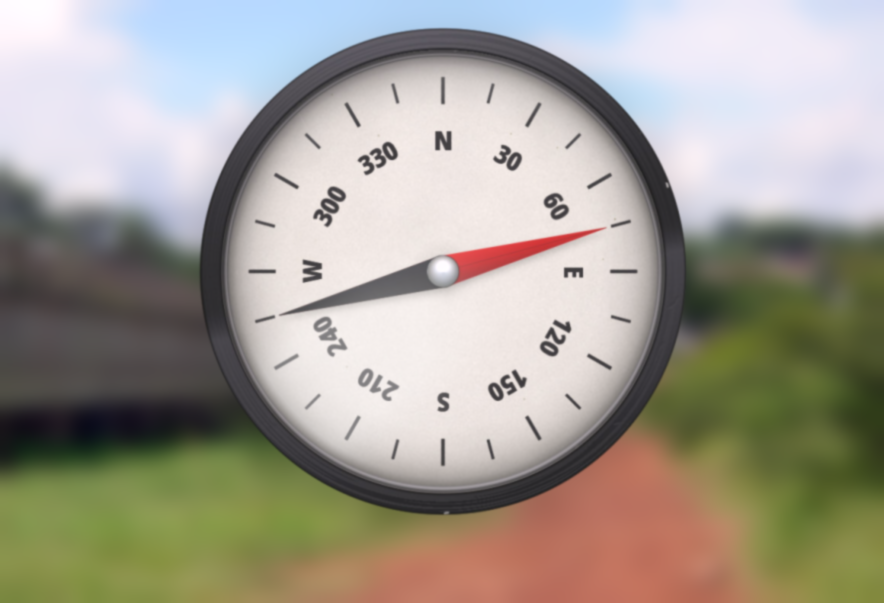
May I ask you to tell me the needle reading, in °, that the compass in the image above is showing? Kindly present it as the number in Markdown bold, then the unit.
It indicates **75** °
